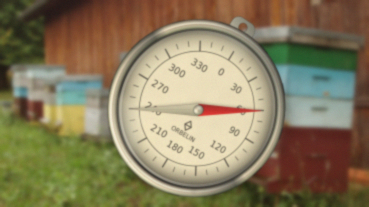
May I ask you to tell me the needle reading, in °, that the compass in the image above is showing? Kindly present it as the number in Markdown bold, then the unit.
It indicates **60** °
